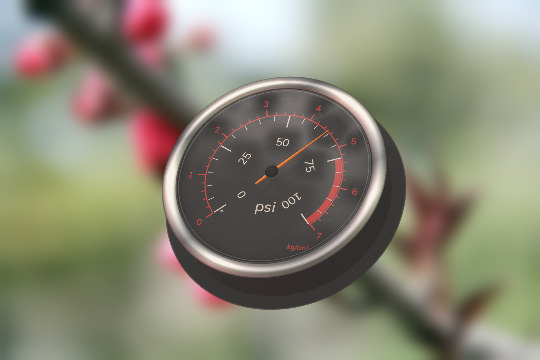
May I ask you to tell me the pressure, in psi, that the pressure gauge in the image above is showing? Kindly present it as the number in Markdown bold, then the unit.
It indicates **65** psi
